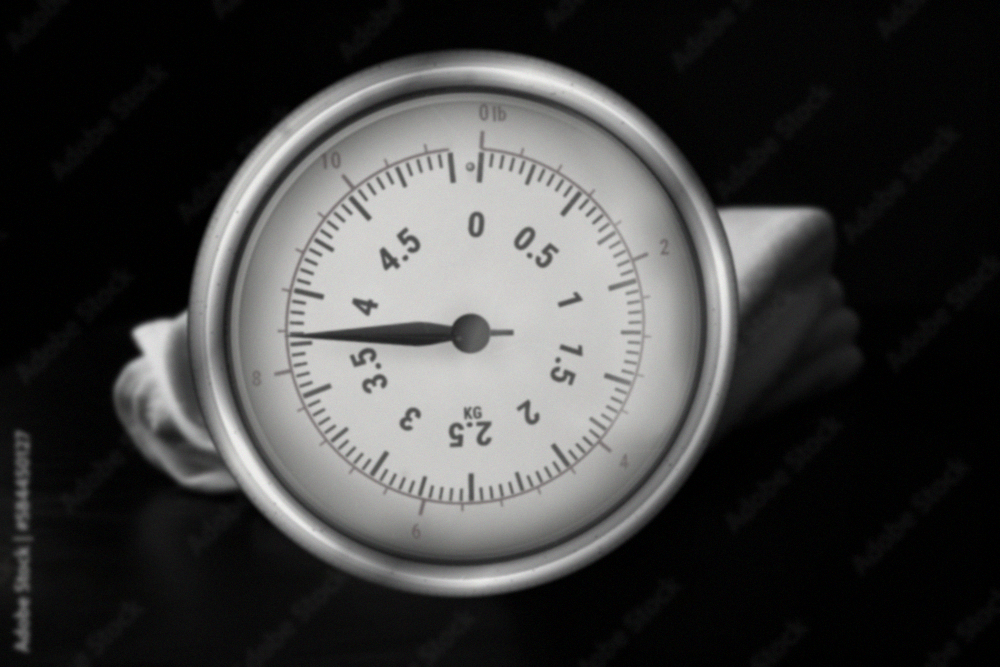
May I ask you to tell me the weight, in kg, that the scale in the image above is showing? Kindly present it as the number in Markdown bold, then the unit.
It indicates **3.8** kg
